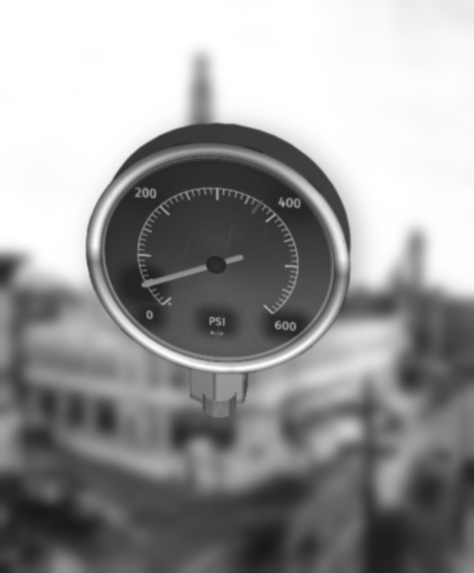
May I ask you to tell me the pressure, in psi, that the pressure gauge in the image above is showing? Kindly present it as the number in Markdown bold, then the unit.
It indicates **50** psi
